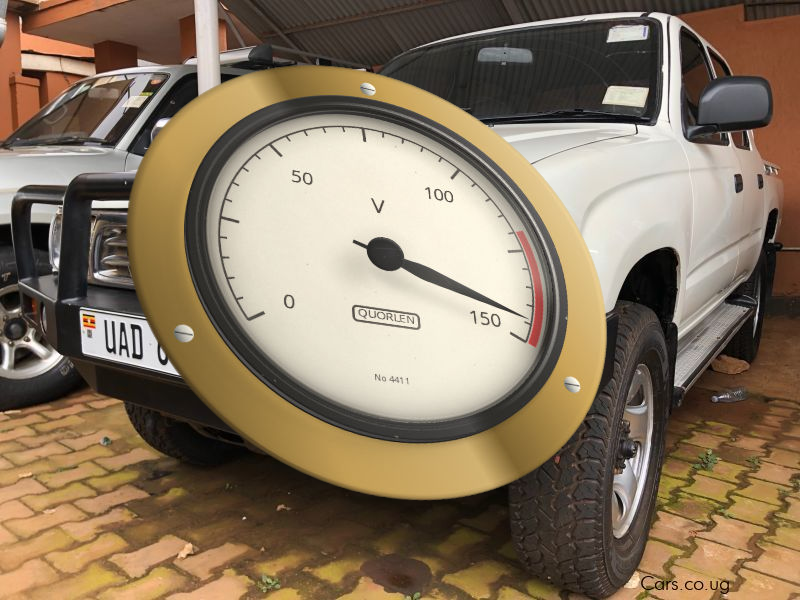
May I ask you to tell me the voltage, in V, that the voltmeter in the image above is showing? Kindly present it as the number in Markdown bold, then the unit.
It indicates **145** V
